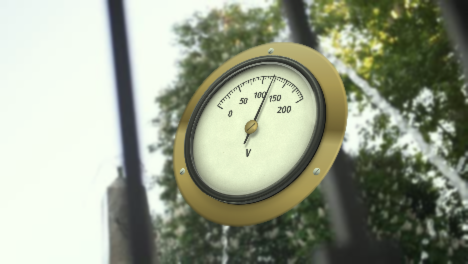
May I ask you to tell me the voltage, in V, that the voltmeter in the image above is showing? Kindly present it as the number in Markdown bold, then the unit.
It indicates **125** V
